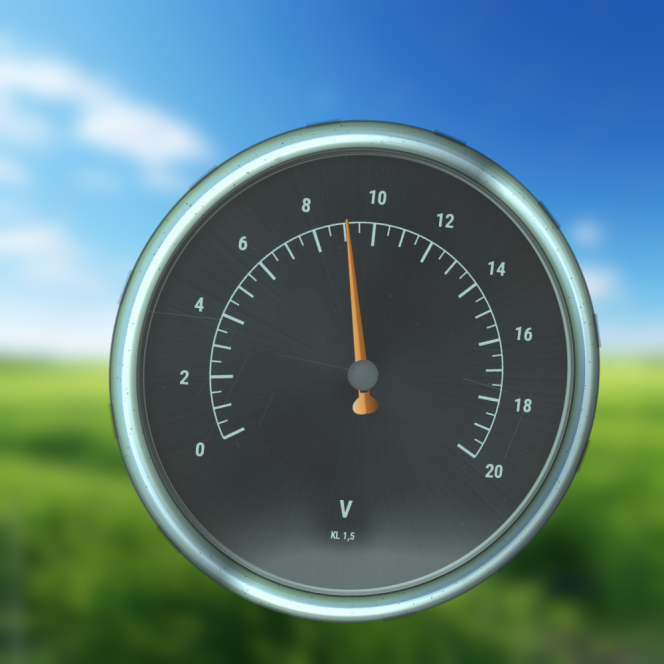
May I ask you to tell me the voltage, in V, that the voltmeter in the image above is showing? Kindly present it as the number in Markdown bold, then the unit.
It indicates **9** V
